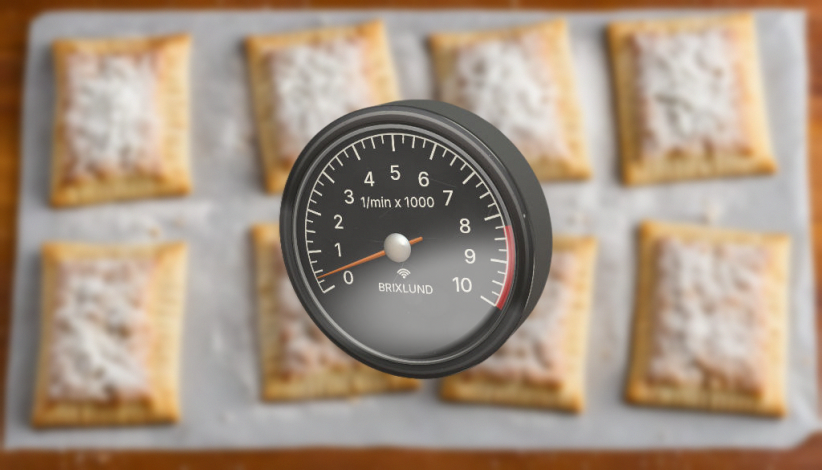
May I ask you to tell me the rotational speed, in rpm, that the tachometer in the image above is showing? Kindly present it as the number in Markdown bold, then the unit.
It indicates **375** rpm
